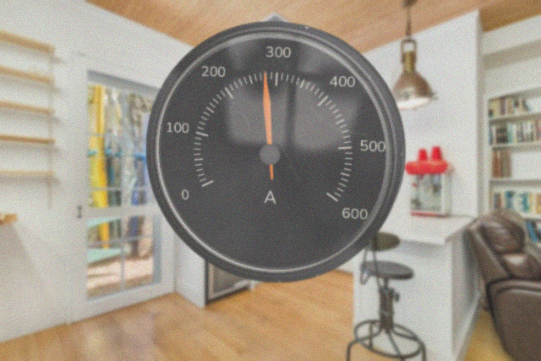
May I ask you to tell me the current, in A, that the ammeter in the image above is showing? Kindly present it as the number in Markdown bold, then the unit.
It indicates **280** A
